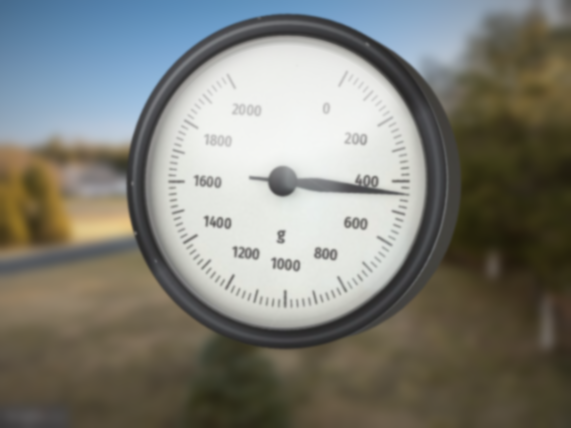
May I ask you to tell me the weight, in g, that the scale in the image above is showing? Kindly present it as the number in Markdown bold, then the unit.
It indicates **440** g
